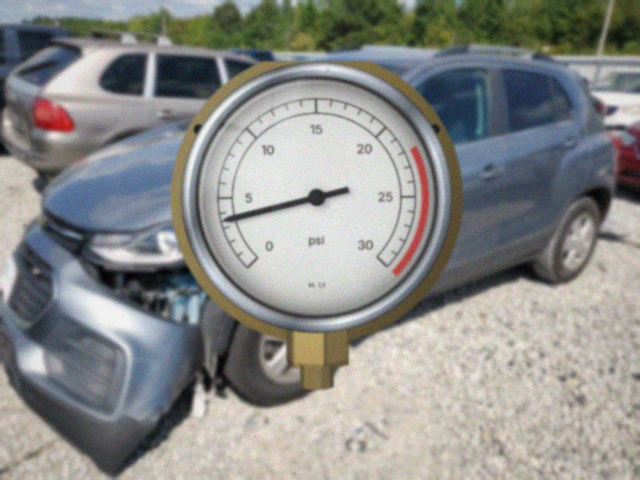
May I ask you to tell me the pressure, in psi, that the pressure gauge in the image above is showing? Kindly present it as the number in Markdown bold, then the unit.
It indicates **3.5** psi
